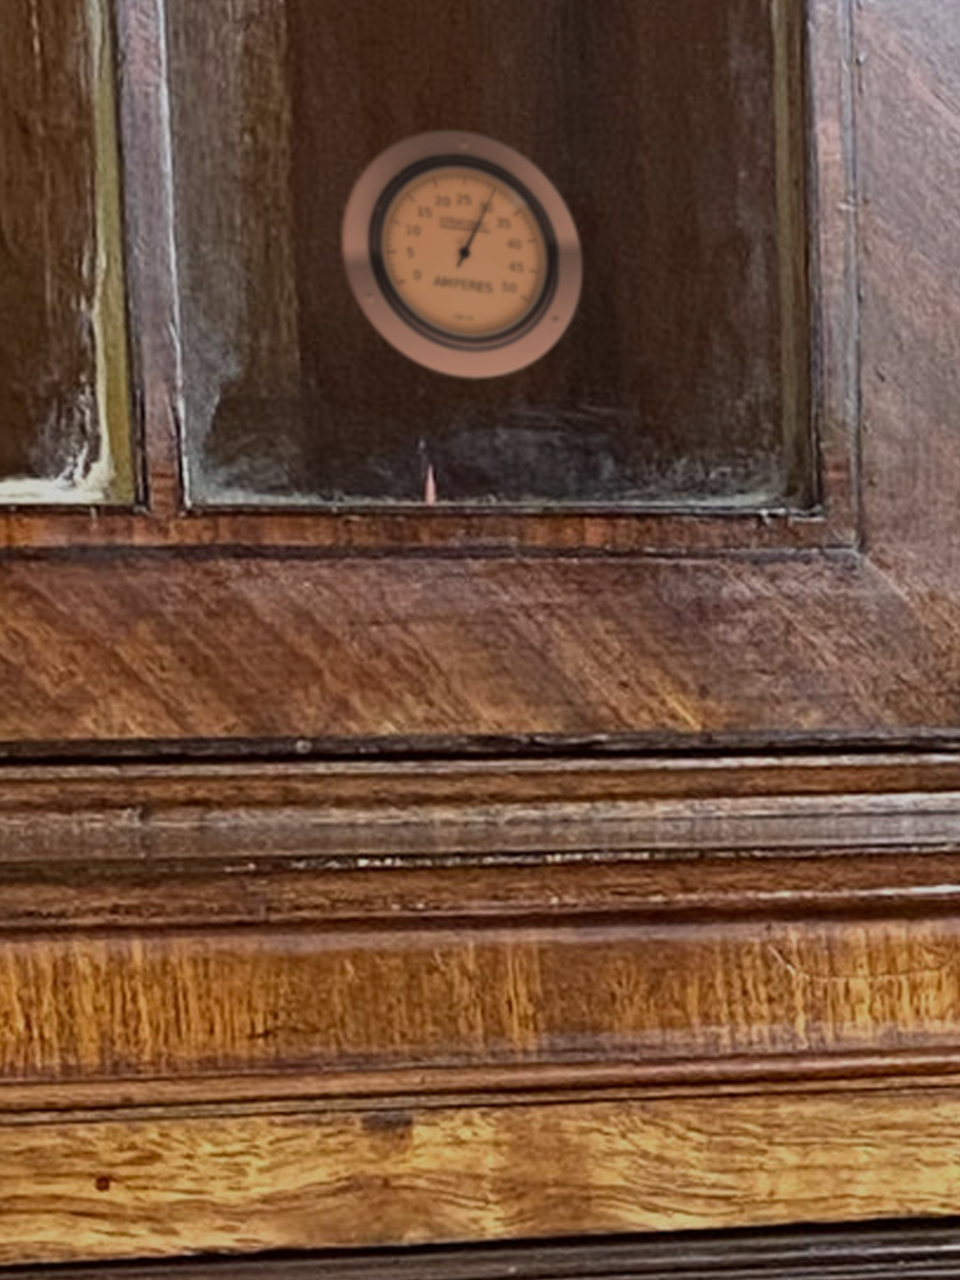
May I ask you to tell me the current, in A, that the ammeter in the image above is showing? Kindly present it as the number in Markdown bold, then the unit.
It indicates **30** A
